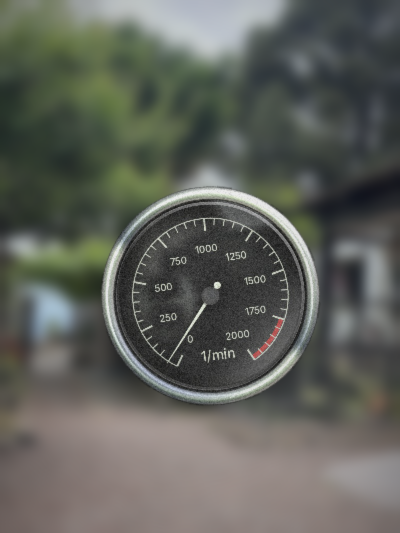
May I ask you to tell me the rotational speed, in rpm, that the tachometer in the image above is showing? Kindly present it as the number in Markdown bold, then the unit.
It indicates **50** rpm
